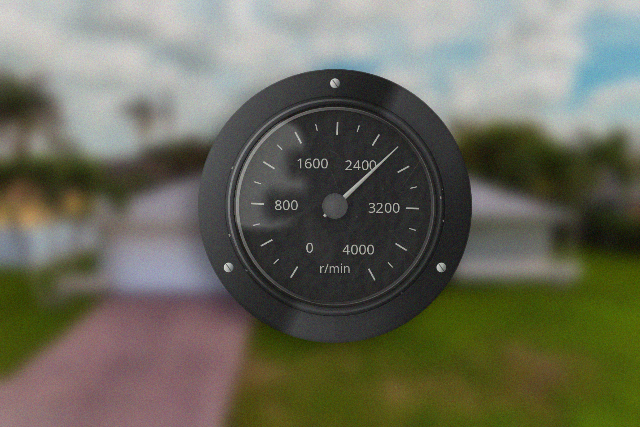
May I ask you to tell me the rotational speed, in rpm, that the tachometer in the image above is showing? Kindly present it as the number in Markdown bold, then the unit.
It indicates **2600** rpm
